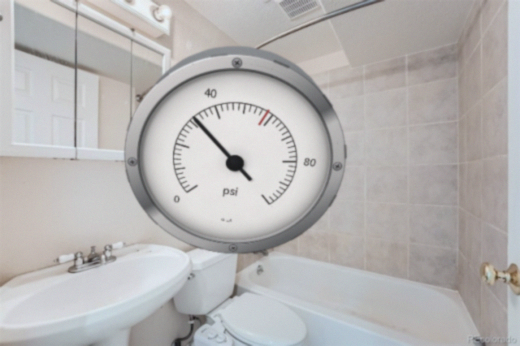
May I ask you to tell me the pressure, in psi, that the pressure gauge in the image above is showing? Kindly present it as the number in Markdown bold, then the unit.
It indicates **32** psi
